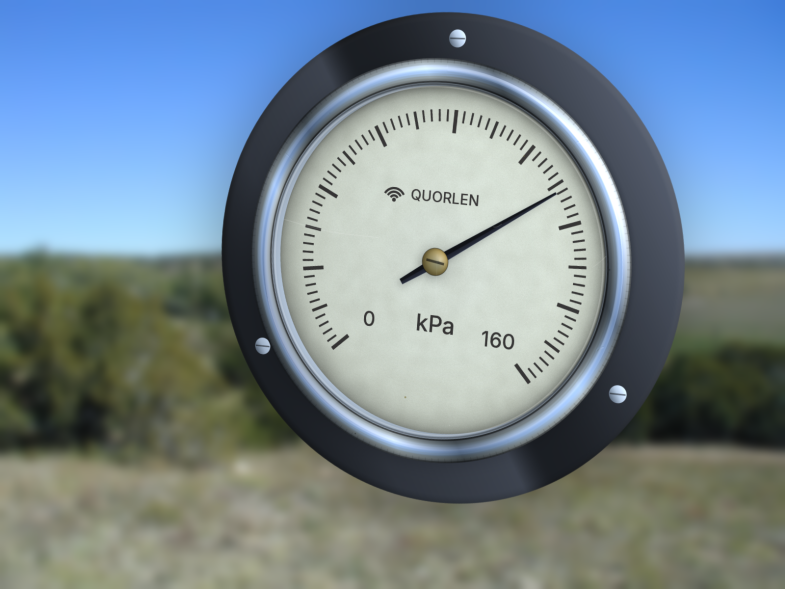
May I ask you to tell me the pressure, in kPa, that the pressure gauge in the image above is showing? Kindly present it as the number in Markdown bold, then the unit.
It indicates **112** kPa
